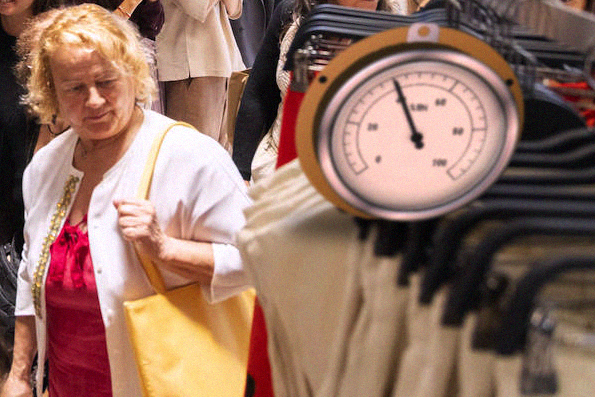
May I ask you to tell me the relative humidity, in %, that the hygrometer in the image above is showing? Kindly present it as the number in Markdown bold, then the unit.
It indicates **40** %
